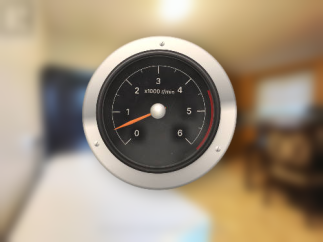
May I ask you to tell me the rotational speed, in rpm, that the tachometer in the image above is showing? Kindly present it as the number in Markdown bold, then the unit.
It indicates **500** rpm
